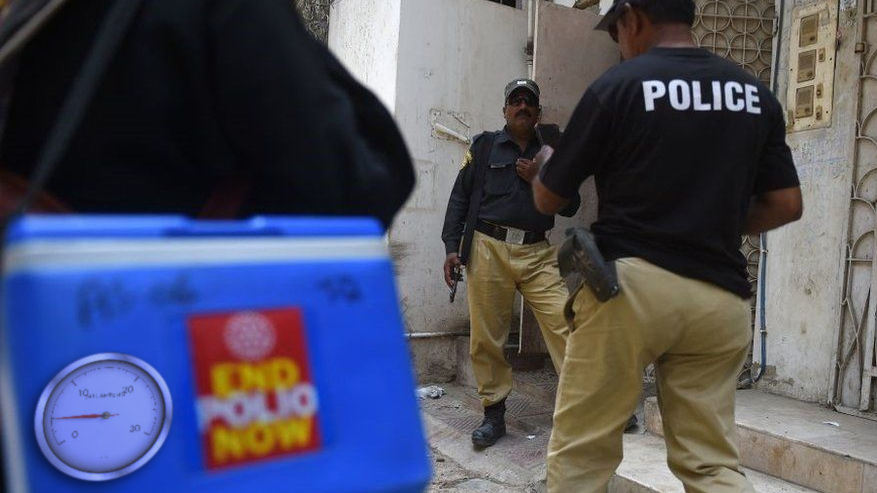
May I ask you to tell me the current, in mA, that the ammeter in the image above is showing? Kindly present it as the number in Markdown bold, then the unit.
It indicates **4** mA
